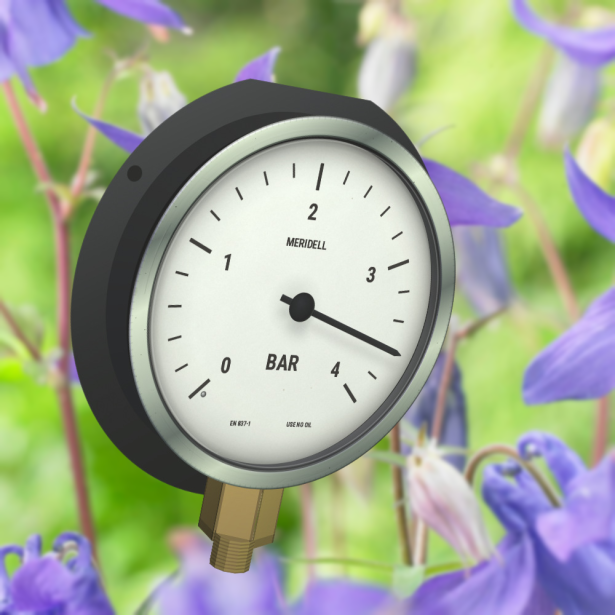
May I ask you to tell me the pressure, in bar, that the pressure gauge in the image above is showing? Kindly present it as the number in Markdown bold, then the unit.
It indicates **3.6** bar
